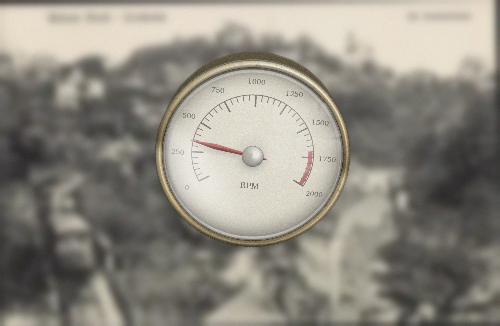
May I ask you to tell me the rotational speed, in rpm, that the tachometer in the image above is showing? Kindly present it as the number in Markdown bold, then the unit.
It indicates **350** rpm
